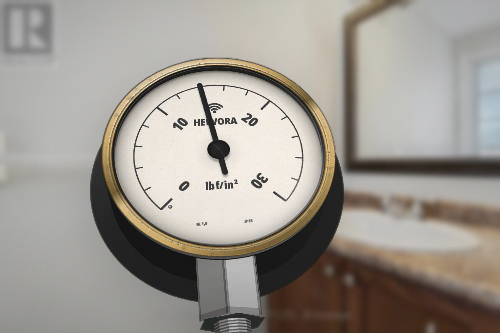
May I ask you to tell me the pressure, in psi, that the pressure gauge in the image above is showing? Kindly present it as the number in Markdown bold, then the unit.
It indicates **14** psi
